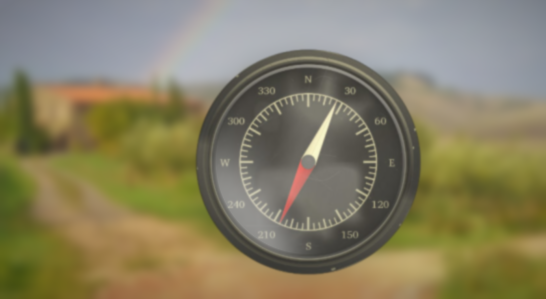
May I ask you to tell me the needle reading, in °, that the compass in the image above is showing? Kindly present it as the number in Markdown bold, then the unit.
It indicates **205** °
